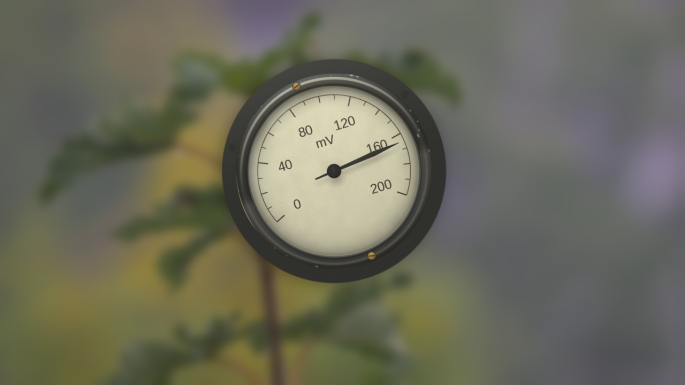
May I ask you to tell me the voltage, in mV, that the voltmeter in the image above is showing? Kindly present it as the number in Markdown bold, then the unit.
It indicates **165** mV
